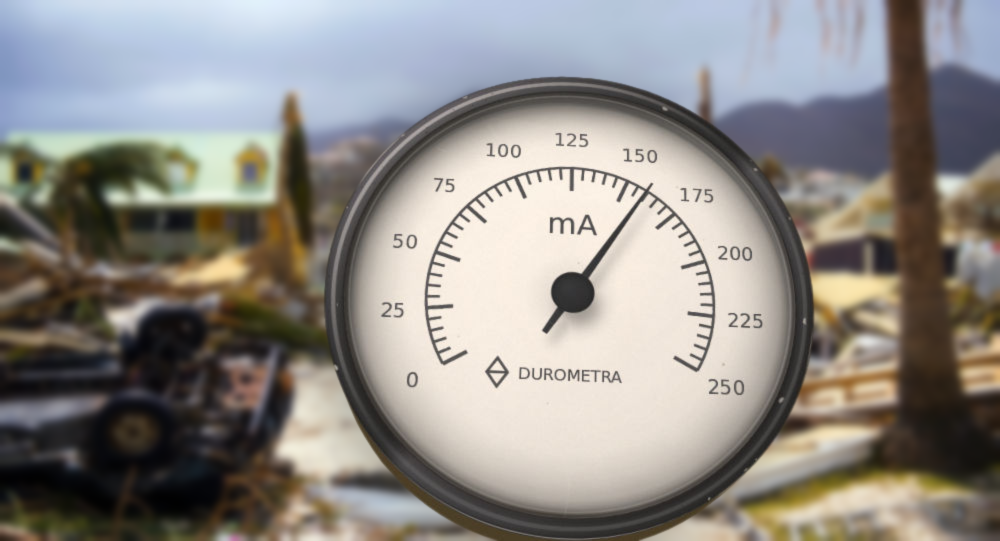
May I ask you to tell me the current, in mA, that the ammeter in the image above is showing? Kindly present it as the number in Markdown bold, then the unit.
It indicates **160** mA
